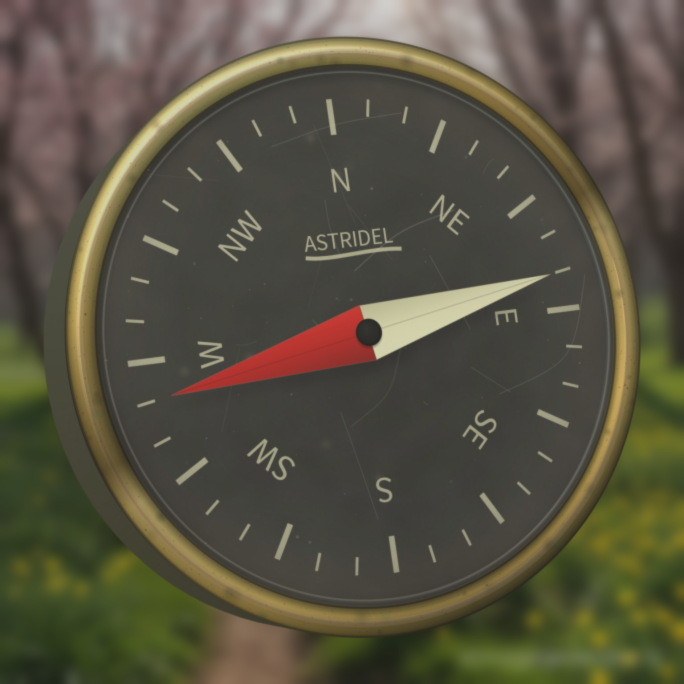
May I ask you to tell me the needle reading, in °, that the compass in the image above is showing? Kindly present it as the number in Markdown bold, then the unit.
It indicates **260** °
